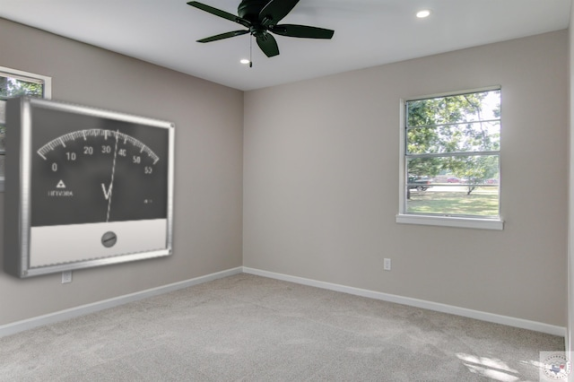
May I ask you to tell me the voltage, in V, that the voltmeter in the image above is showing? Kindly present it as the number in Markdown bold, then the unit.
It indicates **35** V
